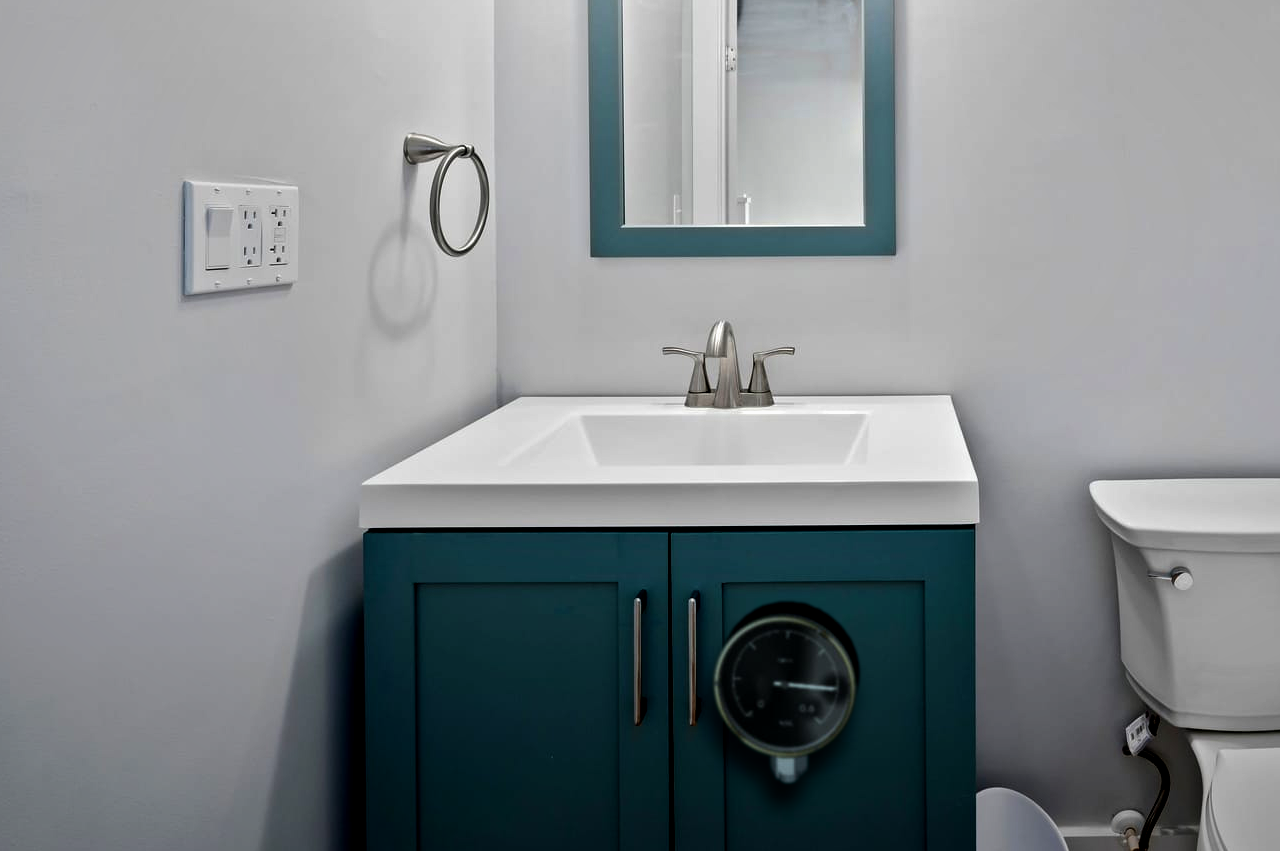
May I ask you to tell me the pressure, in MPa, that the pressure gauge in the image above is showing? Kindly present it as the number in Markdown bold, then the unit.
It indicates **0.5** MPa
